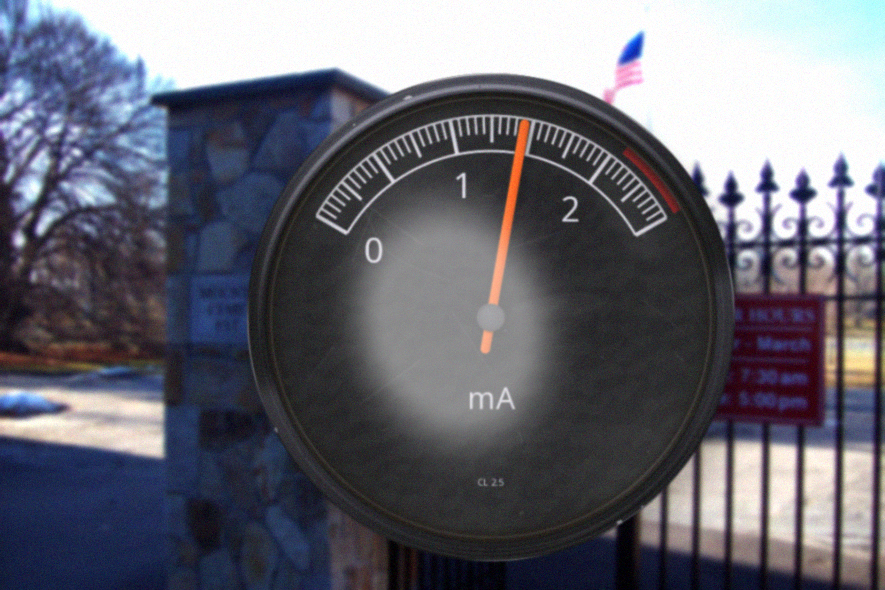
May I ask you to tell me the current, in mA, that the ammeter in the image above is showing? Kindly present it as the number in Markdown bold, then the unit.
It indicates **1.45** mA
